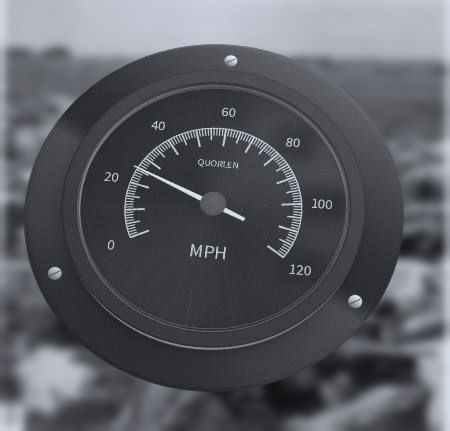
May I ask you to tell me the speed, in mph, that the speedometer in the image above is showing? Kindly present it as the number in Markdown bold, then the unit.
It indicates **25** mph
